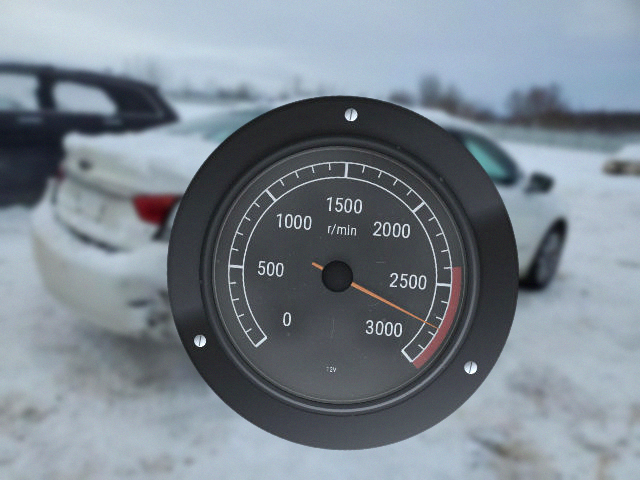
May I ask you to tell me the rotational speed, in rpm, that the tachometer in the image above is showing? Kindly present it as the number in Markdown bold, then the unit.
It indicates **2750** rpm
